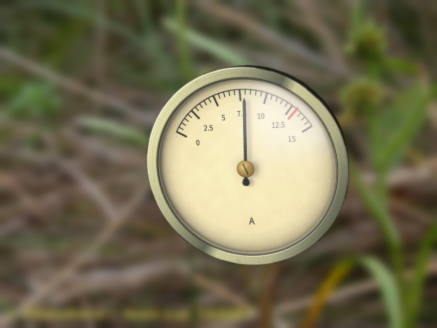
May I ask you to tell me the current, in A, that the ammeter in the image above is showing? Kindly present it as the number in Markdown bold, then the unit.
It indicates **8** A
